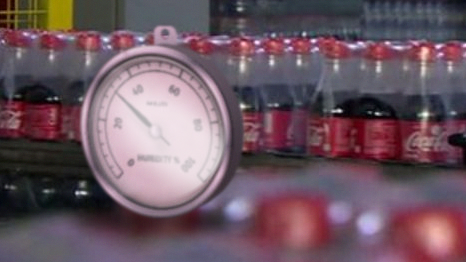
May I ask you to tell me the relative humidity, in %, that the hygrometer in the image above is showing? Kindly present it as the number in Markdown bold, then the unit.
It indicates **32** %
